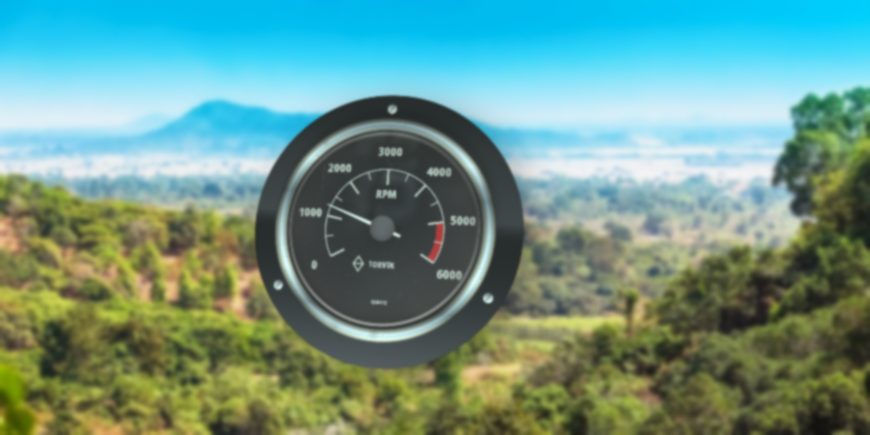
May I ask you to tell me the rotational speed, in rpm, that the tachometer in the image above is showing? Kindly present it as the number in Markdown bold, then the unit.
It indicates **1250** rpm
